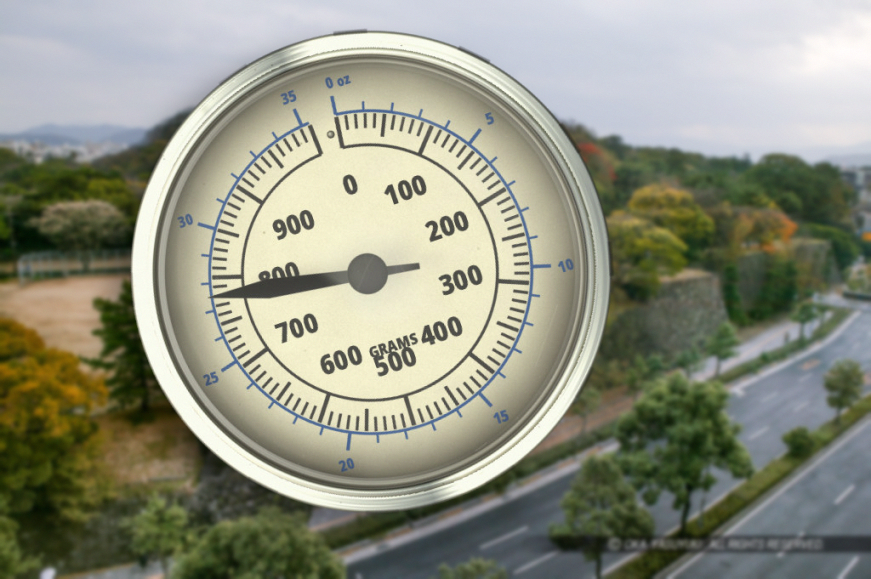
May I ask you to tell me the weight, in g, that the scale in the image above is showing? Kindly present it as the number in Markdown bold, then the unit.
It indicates **780** g
